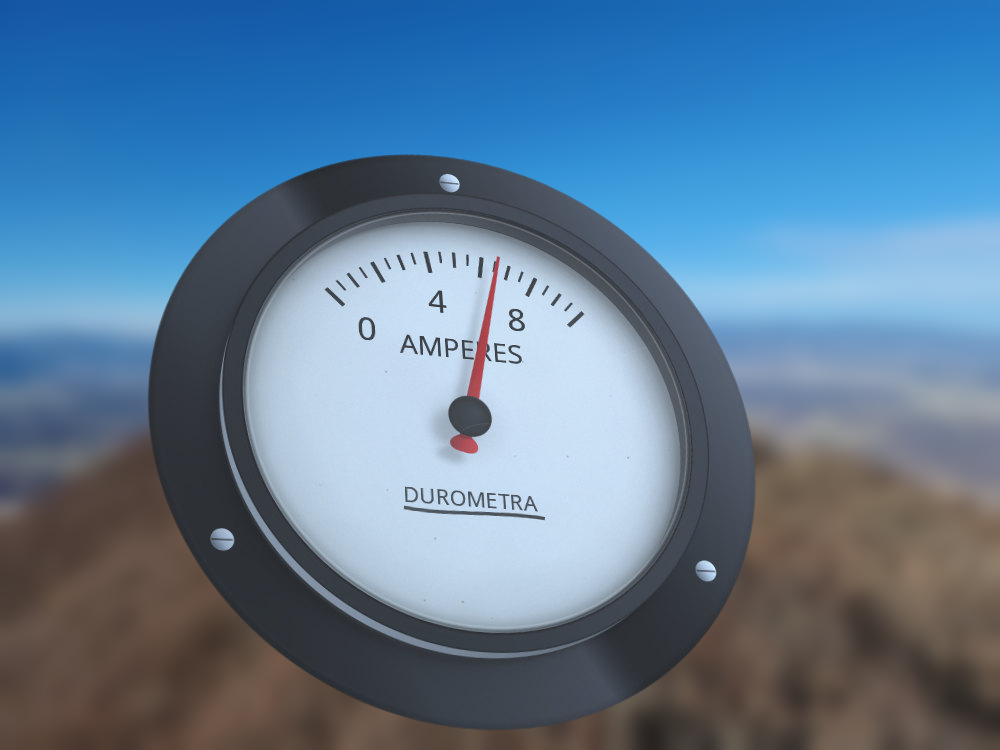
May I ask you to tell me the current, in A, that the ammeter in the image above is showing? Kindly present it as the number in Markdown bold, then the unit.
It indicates **6.5** A
